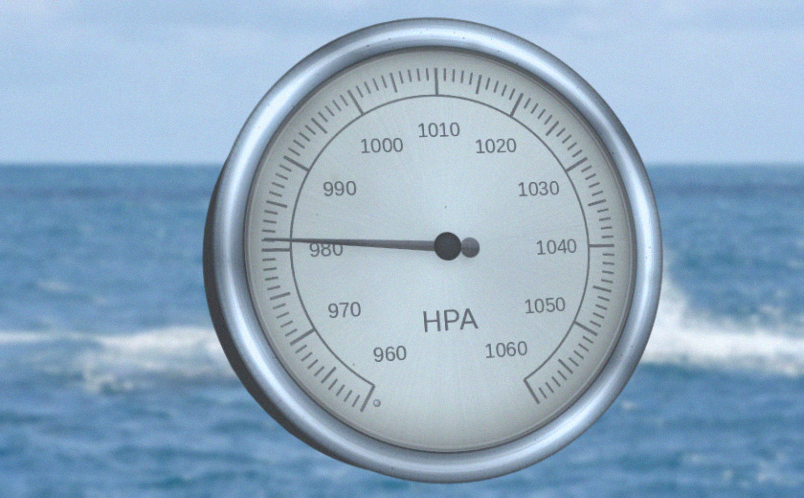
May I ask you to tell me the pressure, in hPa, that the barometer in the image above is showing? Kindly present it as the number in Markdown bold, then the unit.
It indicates **981** hPa
